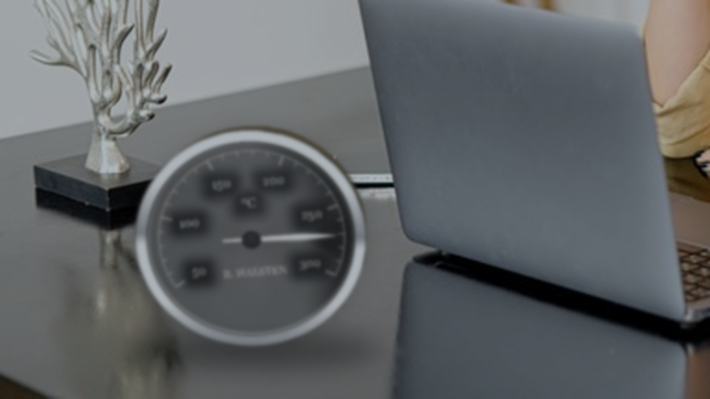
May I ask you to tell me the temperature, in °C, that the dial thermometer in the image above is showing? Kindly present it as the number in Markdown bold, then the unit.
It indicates **270** °C
